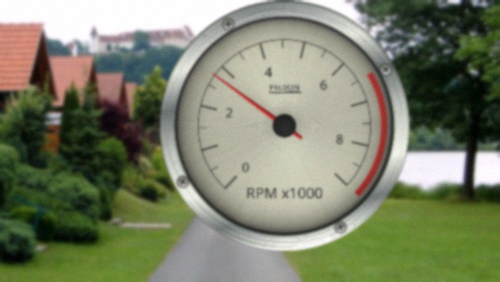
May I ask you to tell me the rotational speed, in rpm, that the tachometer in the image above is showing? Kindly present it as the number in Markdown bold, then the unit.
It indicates **2750** rpm
